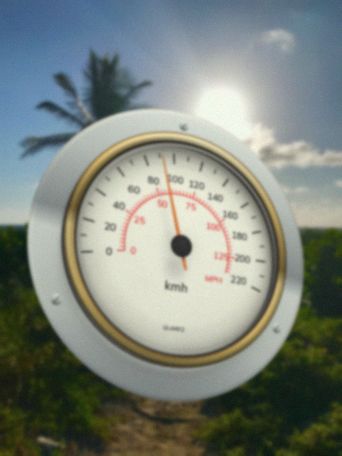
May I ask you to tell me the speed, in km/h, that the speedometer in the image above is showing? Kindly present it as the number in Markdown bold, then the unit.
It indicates **90** km/h
